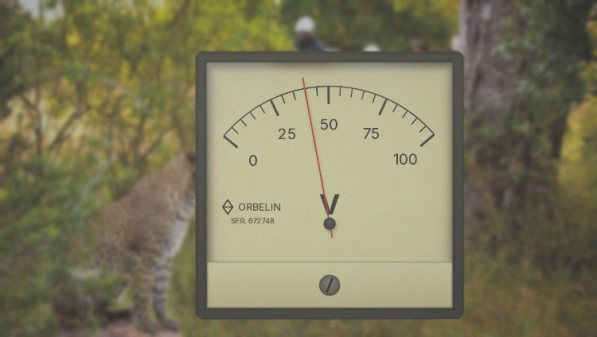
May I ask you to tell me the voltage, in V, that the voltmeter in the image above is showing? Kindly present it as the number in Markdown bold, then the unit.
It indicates **40** V
